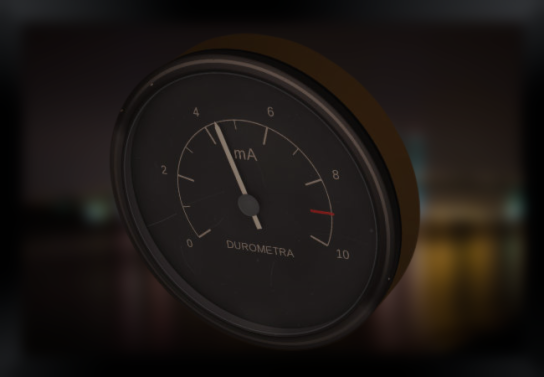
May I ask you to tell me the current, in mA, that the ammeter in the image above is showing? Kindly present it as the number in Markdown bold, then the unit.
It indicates **4.5** mA
